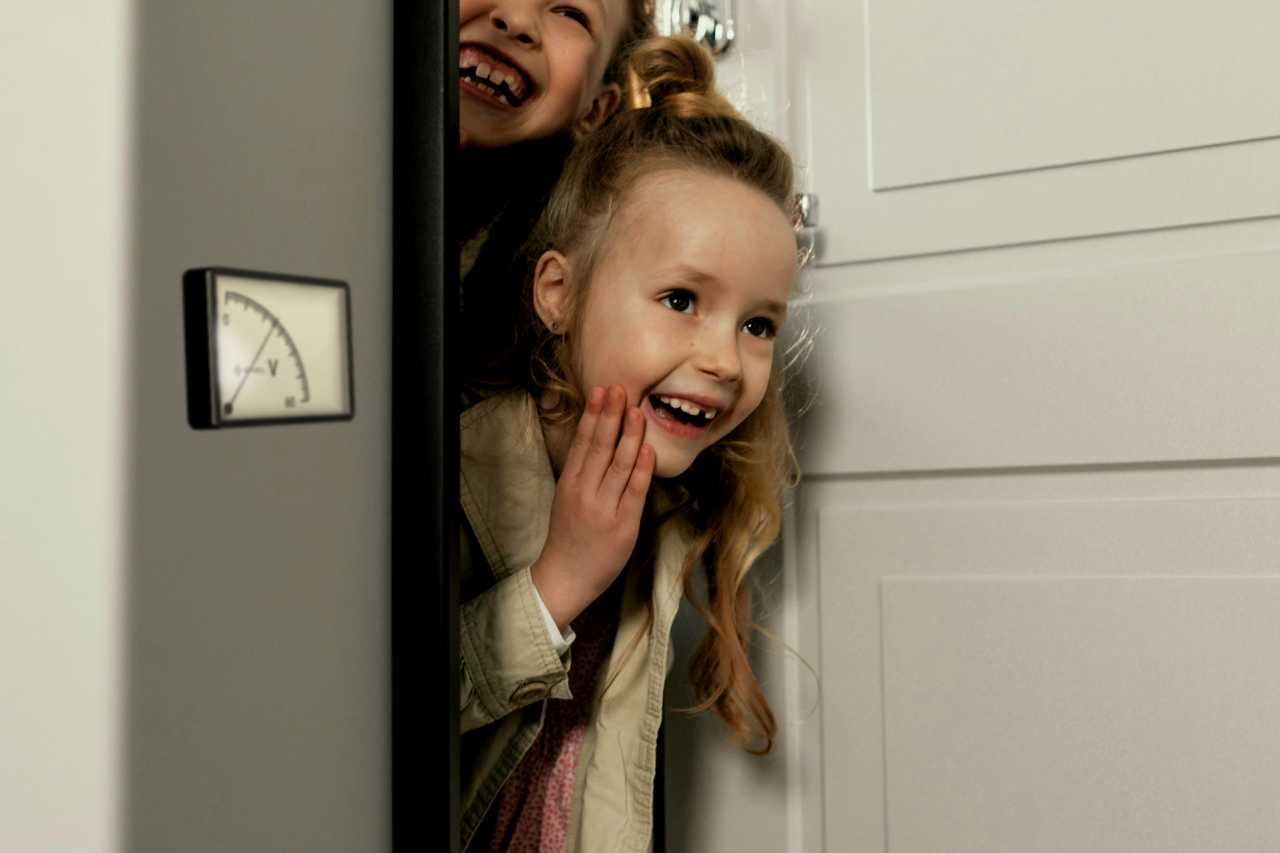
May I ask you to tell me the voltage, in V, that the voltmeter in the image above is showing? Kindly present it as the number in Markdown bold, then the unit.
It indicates **25** V
